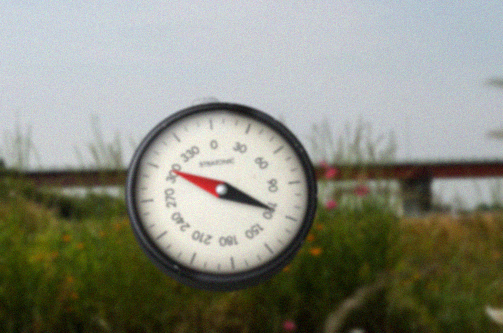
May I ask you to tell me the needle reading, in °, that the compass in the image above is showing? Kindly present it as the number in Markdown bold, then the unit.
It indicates **300** °
